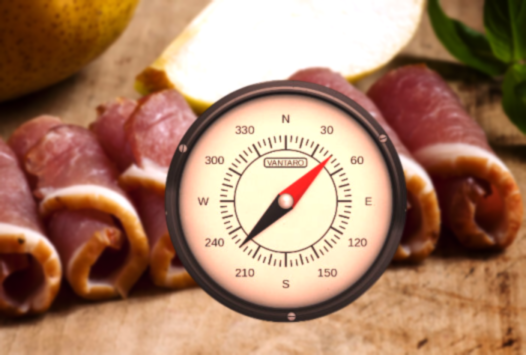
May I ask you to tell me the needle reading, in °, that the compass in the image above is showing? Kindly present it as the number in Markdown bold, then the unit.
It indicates **45** °
